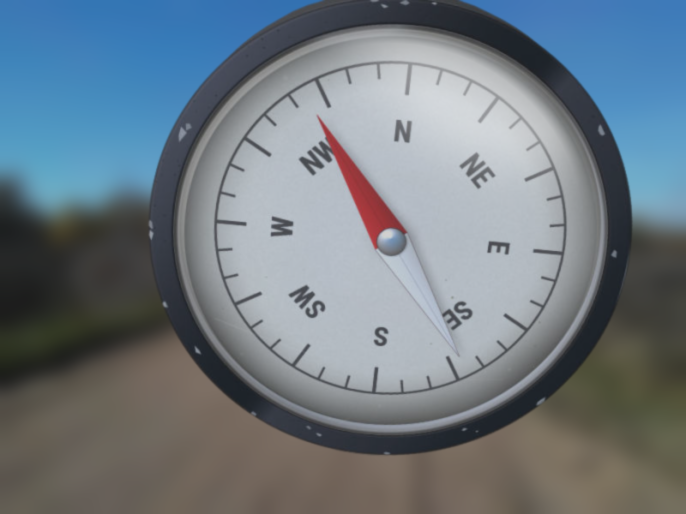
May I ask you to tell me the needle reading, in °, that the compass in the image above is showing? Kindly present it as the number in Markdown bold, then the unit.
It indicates **325** °
